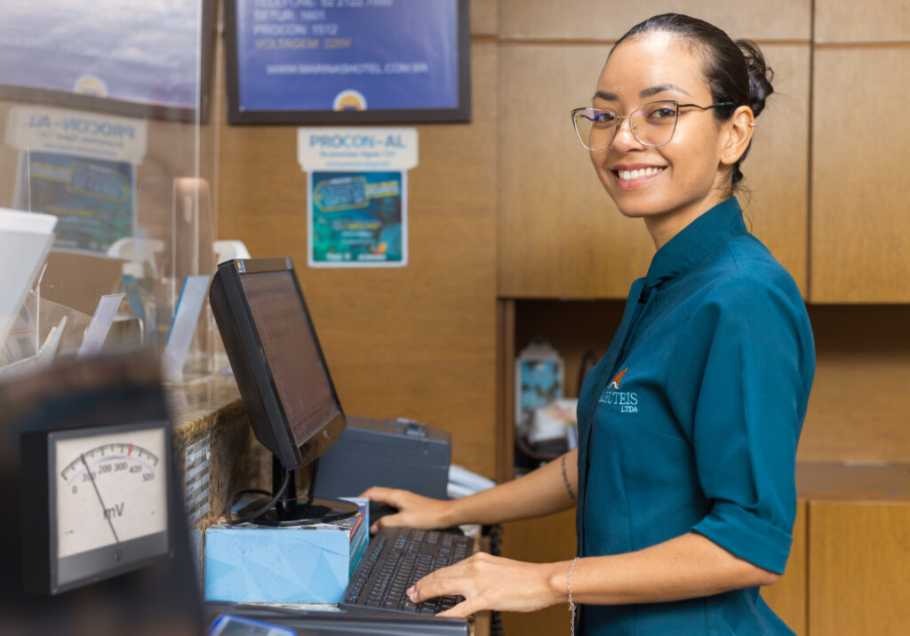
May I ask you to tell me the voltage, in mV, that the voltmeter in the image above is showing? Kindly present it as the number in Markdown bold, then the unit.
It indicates **100** mV
